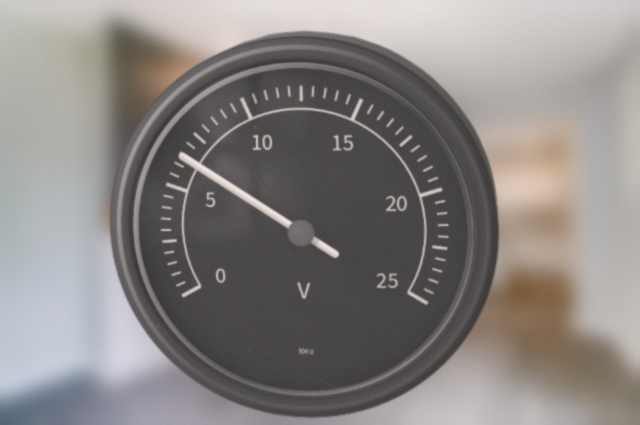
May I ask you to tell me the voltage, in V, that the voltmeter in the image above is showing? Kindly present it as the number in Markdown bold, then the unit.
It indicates **6.5** V
